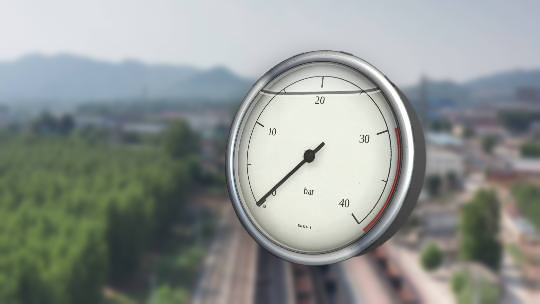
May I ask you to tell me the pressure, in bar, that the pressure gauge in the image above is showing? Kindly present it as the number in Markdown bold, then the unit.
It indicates **0** bar
